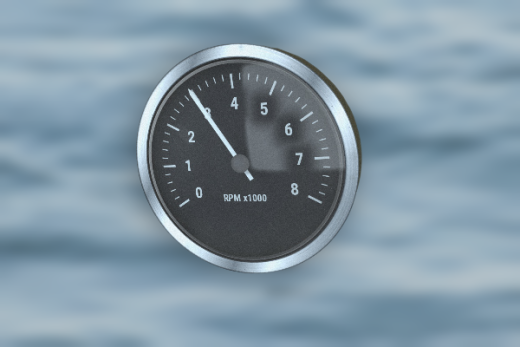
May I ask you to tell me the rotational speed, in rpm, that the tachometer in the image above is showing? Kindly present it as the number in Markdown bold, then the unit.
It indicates **3000** rpm
